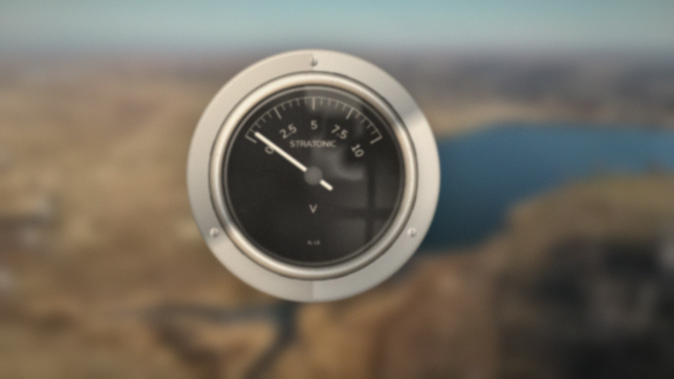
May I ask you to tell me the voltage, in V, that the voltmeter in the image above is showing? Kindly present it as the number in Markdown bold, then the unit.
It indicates **0.5** V
